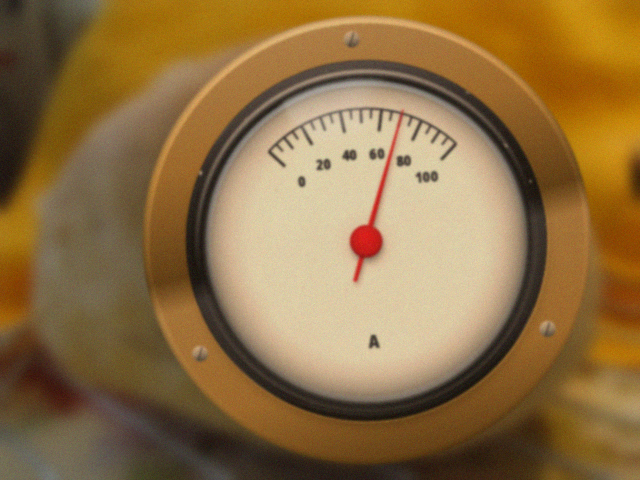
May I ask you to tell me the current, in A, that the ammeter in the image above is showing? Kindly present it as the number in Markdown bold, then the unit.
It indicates **70** A
